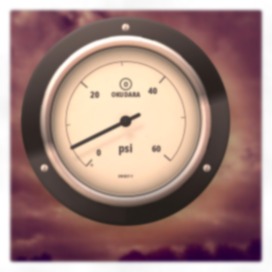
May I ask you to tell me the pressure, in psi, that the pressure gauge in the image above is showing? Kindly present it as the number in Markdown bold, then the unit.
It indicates **5** psi
